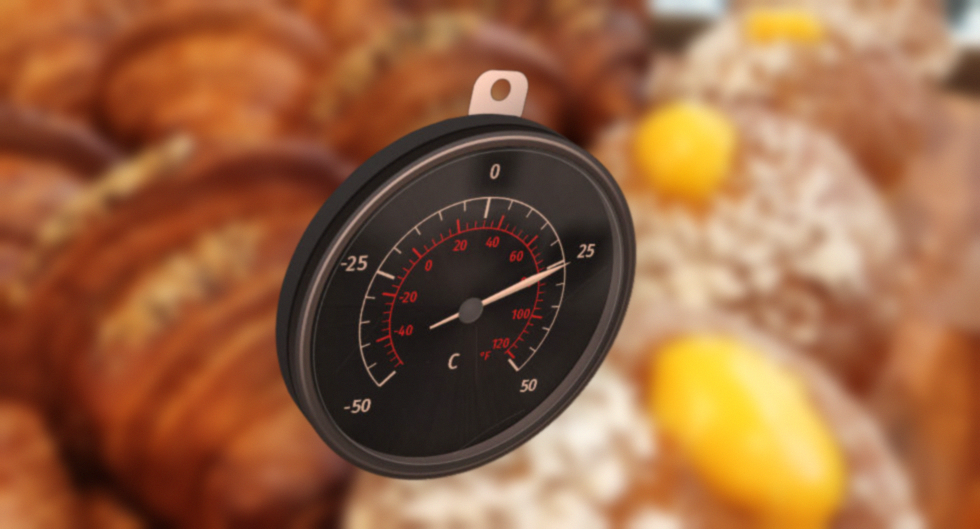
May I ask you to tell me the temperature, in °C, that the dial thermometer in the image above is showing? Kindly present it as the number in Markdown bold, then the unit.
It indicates **25** °C
